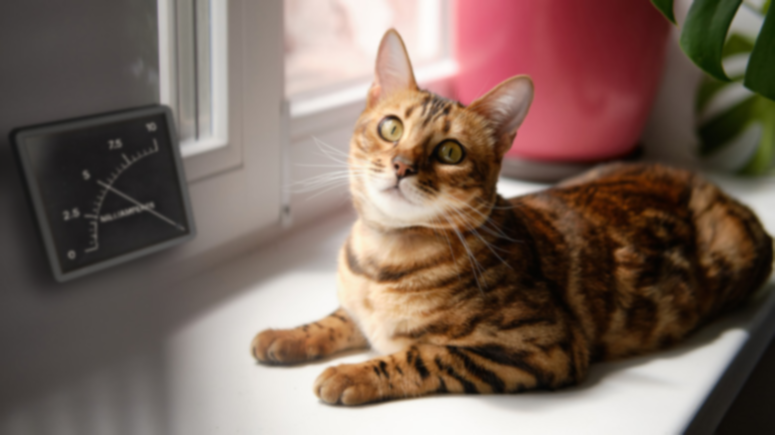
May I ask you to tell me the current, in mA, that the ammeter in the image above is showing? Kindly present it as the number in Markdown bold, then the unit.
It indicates **5** mA
